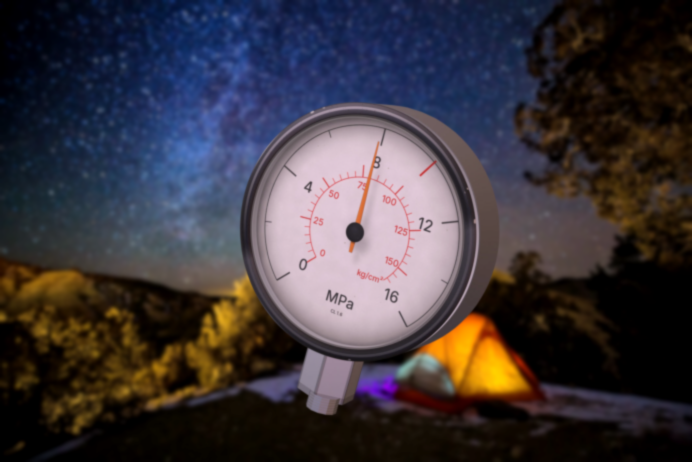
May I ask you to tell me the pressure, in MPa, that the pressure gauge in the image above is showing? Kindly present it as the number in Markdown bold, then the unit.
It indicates **8** MPa
